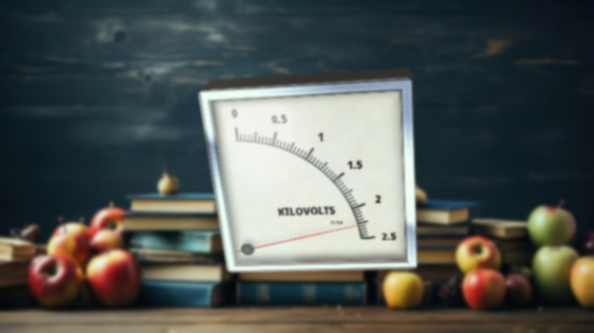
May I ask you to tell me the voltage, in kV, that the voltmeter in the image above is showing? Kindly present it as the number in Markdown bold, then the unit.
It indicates **2.25** kV
